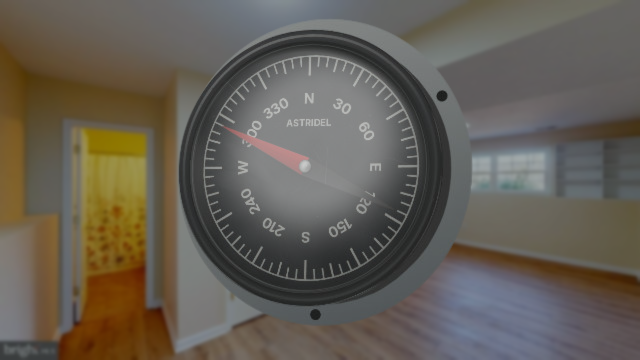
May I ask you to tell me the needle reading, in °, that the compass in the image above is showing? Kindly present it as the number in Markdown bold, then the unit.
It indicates **295** °
